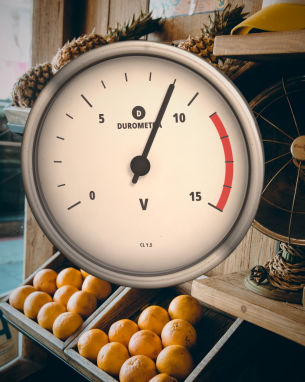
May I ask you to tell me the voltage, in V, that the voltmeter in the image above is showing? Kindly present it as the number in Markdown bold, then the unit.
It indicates **9** V
